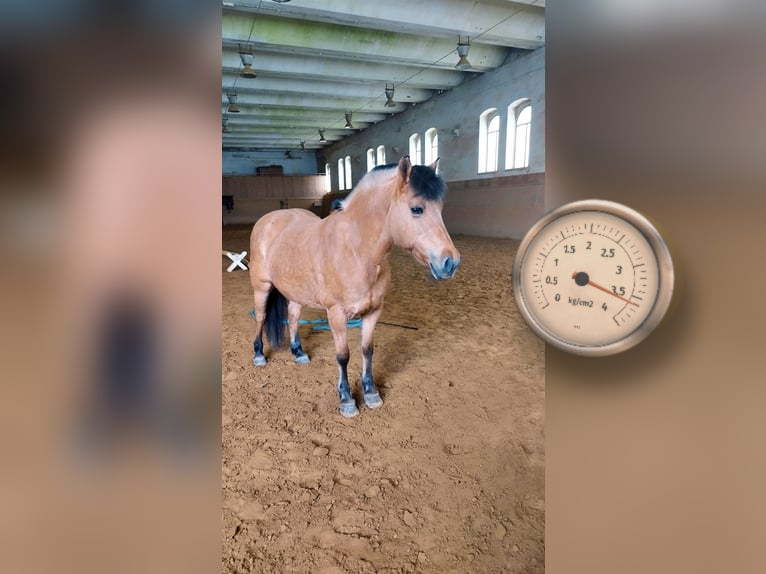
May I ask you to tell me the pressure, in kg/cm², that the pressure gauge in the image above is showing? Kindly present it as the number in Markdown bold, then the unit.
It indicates **3.6** kg/cm²
